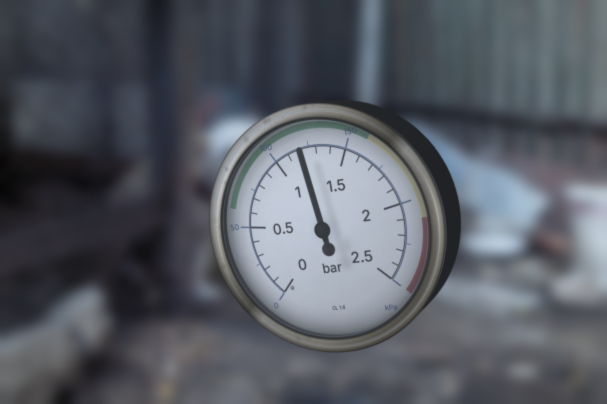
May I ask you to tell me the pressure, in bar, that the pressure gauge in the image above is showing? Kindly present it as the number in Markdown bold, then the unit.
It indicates **1.2** bar
